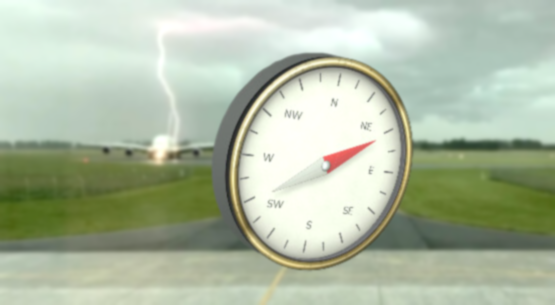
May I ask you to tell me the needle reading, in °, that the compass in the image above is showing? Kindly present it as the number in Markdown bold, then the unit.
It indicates **60** °
